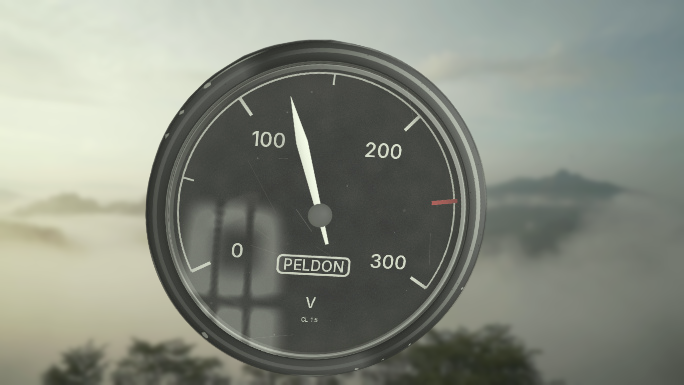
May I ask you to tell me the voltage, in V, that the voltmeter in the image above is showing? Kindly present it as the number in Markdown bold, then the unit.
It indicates **125** V
